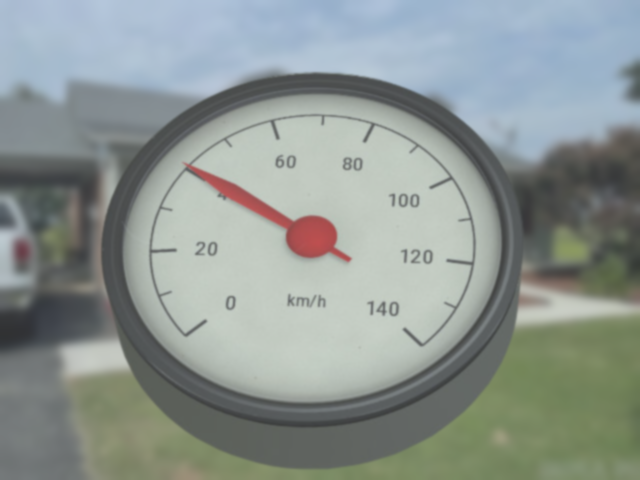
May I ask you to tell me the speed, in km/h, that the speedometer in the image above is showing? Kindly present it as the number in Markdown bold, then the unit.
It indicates **40** km/h
